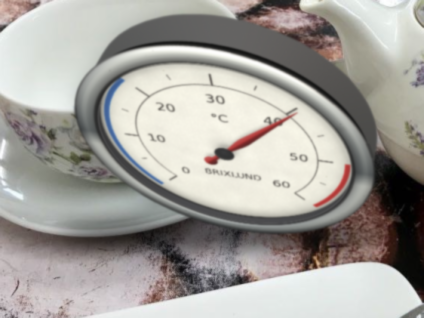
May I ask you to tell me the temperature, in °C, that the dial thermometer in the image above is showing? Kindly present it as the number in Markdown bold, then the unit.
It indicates **40** °C
